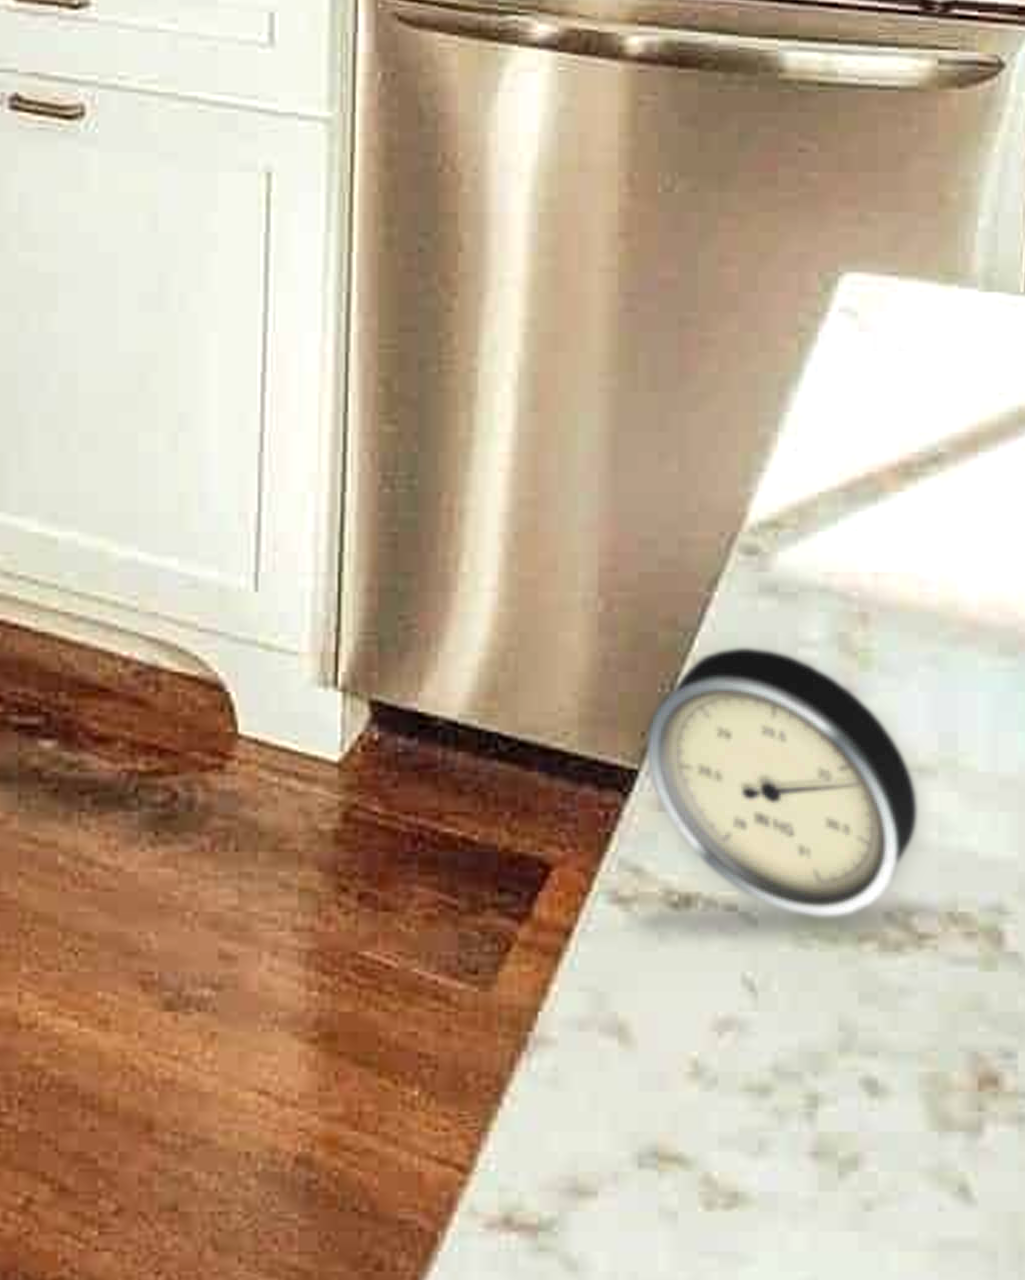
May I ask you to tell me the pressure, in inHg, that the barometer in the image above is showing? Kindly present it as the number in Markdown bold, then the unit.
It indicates **30.1** inHg
